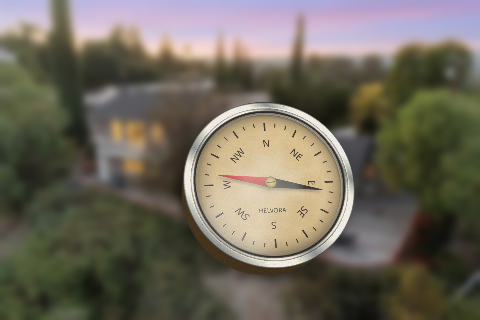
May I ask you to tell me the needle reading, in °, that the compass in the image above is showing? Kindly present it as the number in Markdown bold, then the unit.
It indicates **280** °
